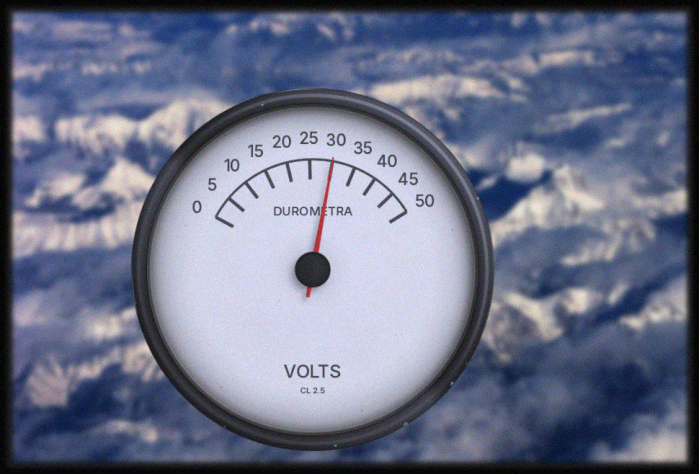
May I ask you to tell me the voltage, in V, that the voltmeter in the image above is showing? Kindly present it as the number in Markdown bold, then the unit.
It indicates **30** V
